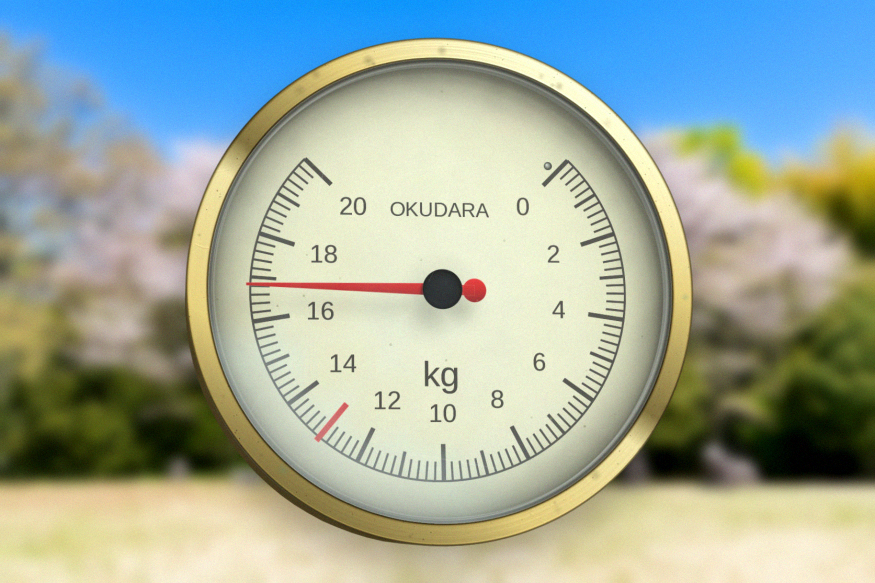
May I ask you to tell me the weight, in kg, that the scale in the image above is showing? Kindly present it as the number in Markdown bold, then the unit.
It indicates **16.8** kg
